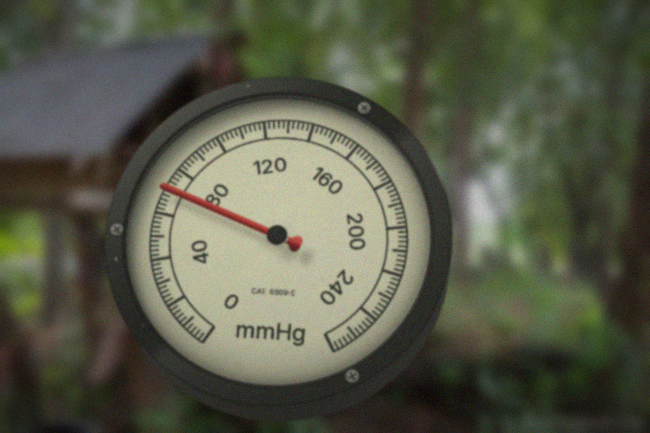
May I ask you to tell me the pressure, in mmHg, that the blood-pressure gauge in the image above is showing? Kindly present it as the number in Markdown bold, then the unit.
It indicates **70** mmHg
